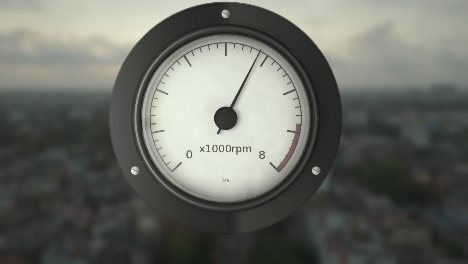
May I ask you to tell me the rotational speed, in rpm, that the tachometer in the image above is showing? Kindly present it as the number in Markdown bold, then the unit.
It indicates **4800** rpm
